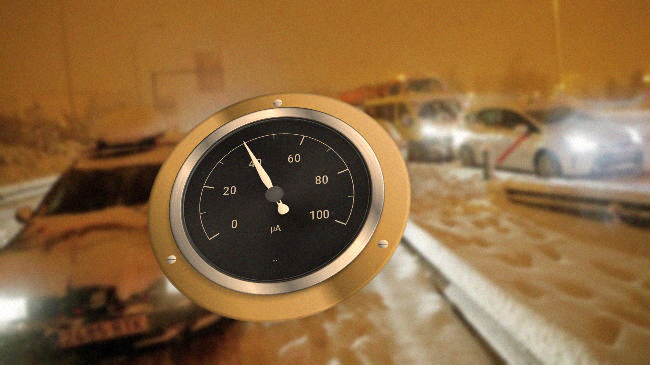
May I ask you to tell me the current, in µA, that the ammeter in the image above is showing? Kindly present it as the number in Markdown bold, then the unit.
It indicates **40** µA
